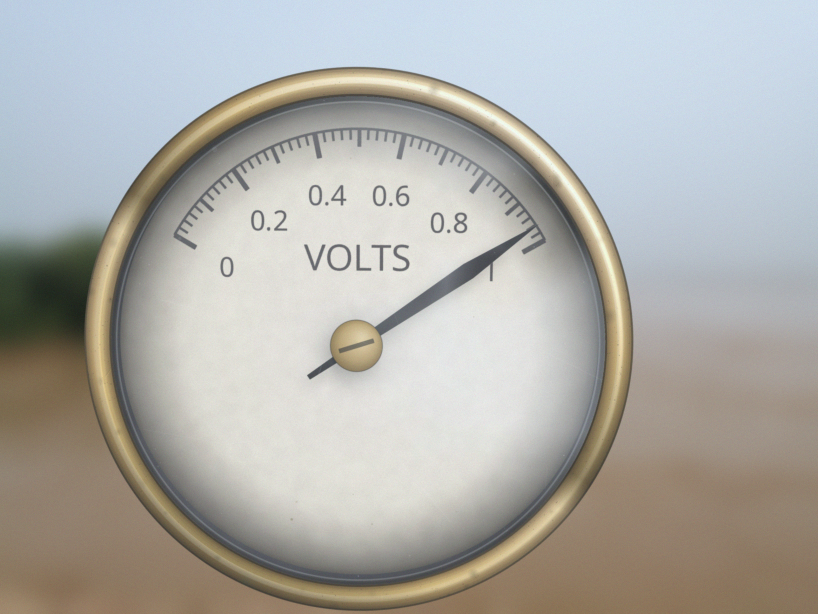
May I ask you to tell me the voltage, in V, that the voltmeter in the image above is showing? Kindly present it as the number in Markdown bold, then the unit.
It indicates **0.96** V
